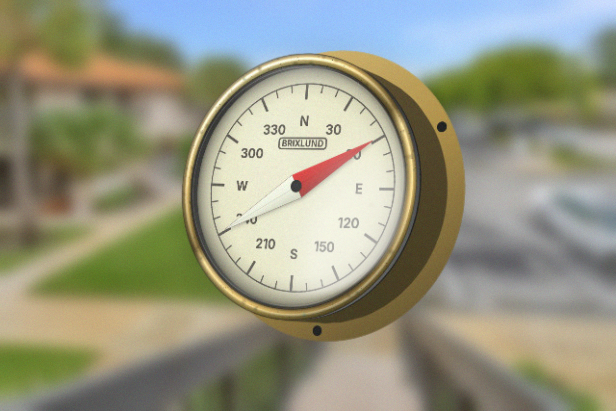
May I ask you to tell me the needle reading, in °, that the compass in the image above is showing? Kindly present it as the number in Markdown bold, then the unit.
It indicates **60** °
